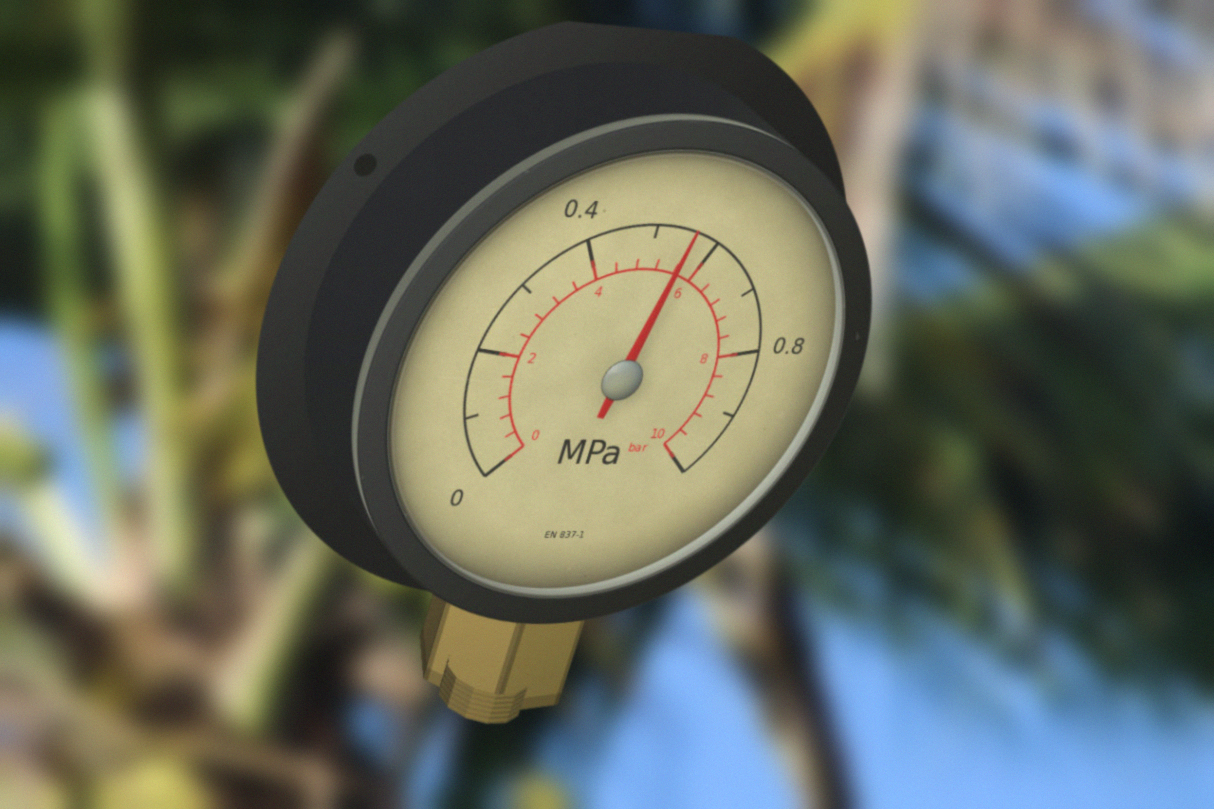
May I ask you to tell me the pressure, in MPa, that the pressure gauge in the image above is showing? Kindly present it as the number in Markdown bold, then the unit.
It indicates **0.55** MPa
